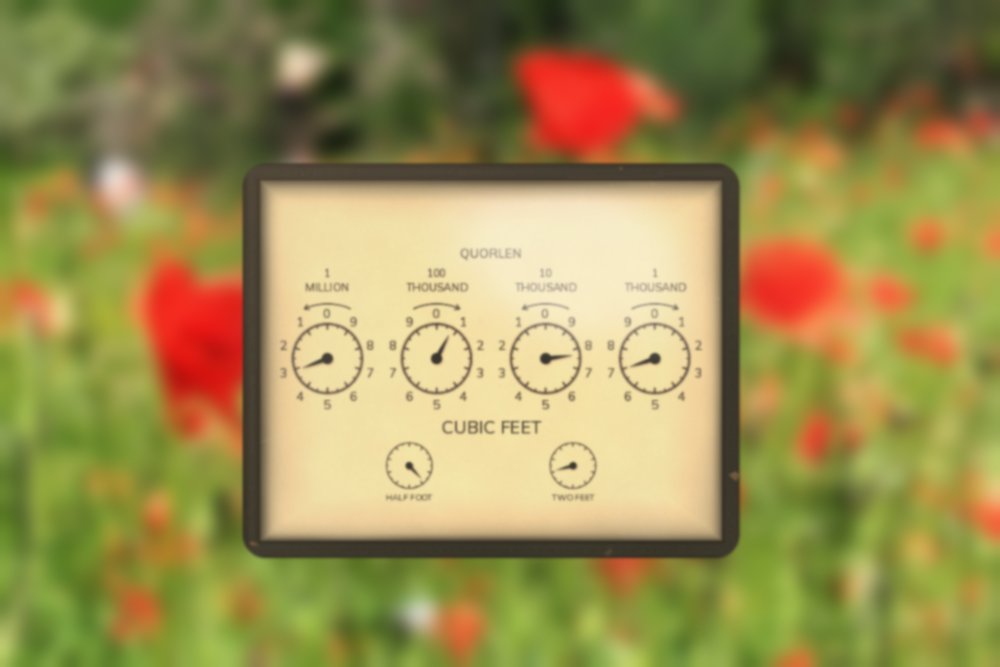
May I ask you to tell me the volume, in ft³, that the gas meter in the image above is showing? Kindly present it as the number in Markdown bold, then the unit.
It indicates **307700** ft³
